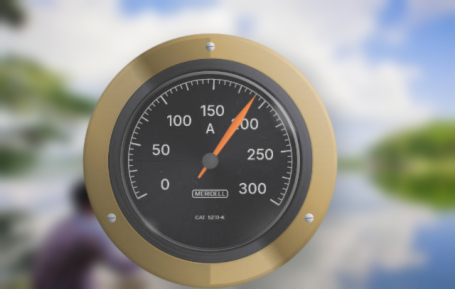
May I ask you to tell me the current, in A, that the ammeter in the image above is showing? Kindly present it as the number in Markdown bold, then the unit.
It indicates **190** A
